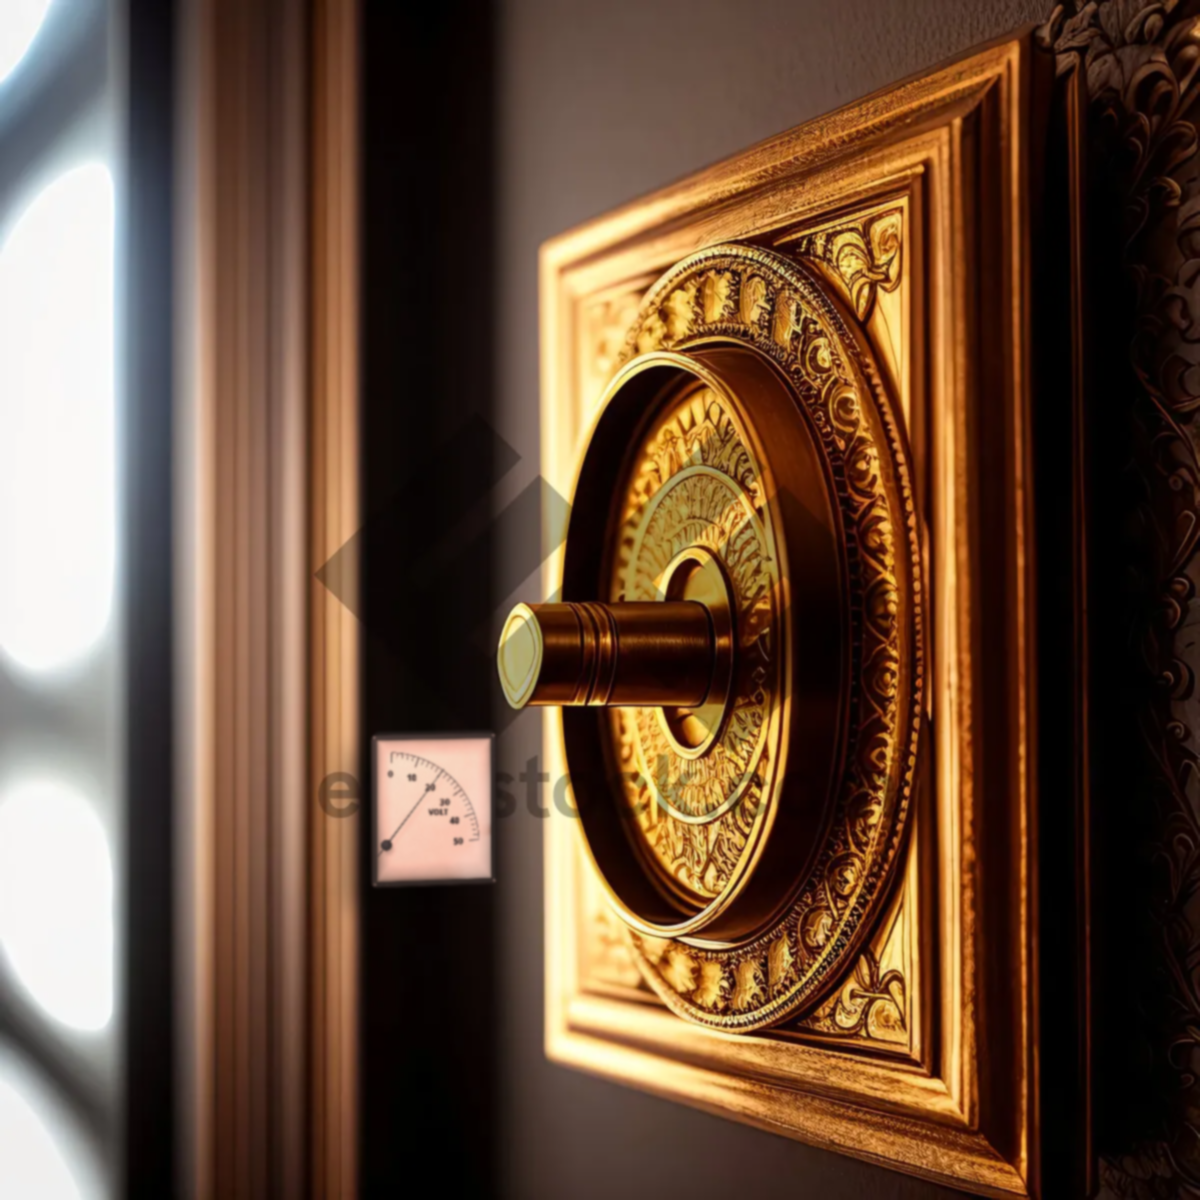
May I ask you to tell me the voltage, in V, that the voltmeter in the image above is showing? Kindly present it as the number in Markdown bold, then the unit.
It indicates **20** V
